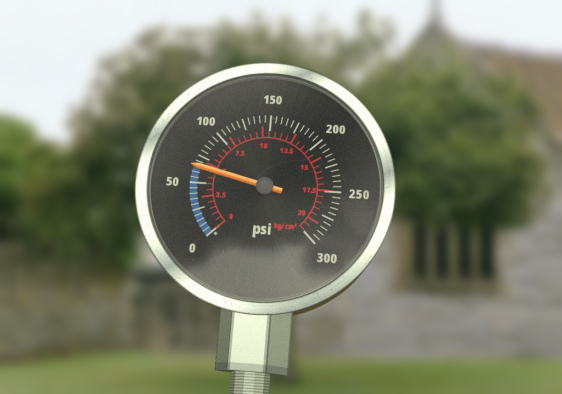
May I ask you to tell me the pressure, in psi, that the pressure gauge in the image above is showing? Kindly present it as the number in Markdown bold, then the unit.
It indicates **65** psi
